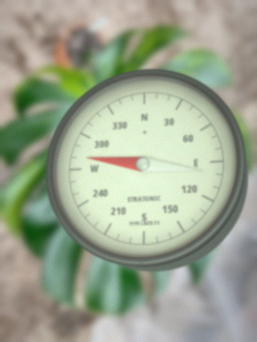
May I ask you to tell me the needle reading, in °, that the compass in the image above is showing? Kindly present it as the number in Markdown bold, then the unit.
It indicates **280** °
